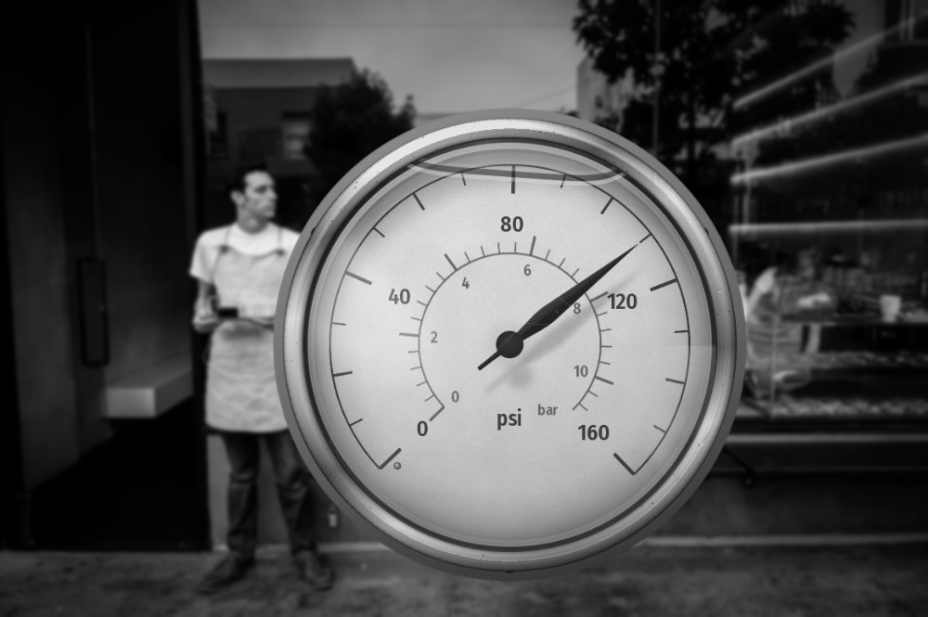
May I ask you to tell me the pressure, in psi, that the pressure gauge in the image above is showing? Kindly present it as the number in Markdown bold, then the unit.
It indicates **110** psi
